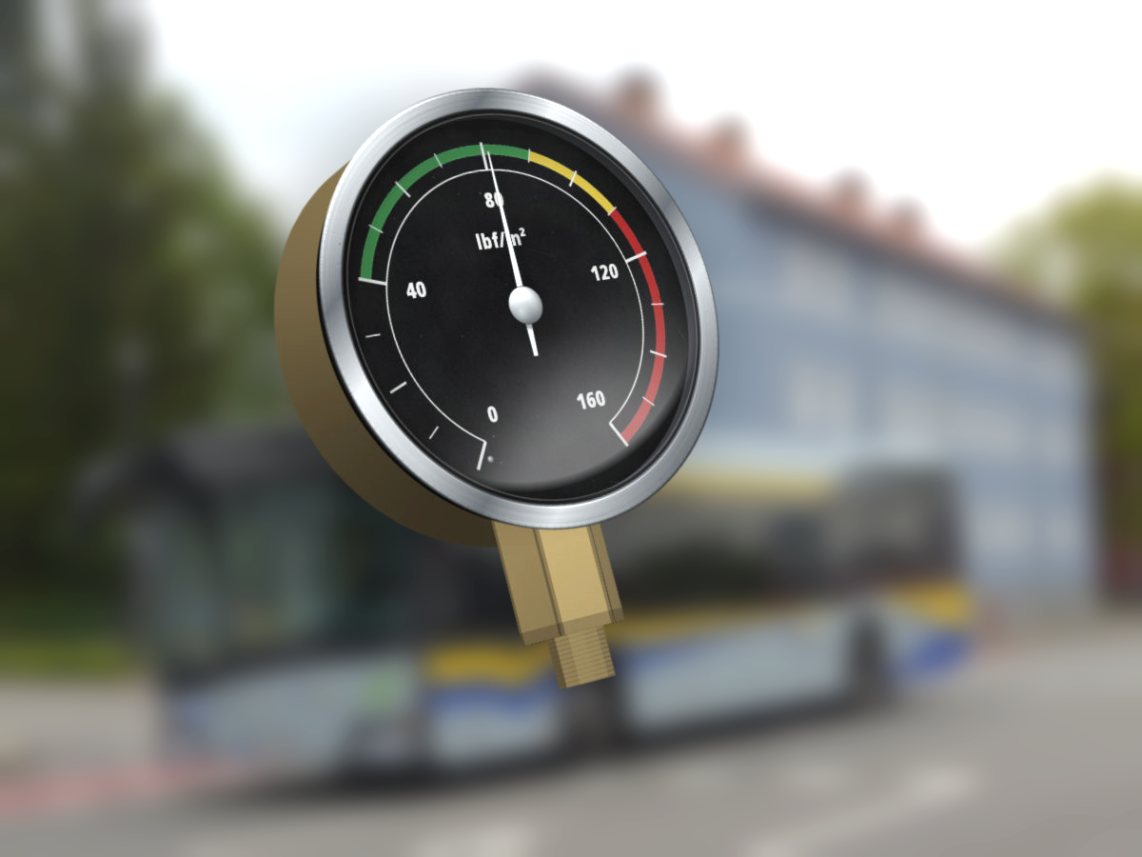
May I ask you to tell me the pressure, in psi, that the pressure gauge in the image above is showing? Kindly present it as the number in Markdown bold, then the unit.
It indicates **80** psi
